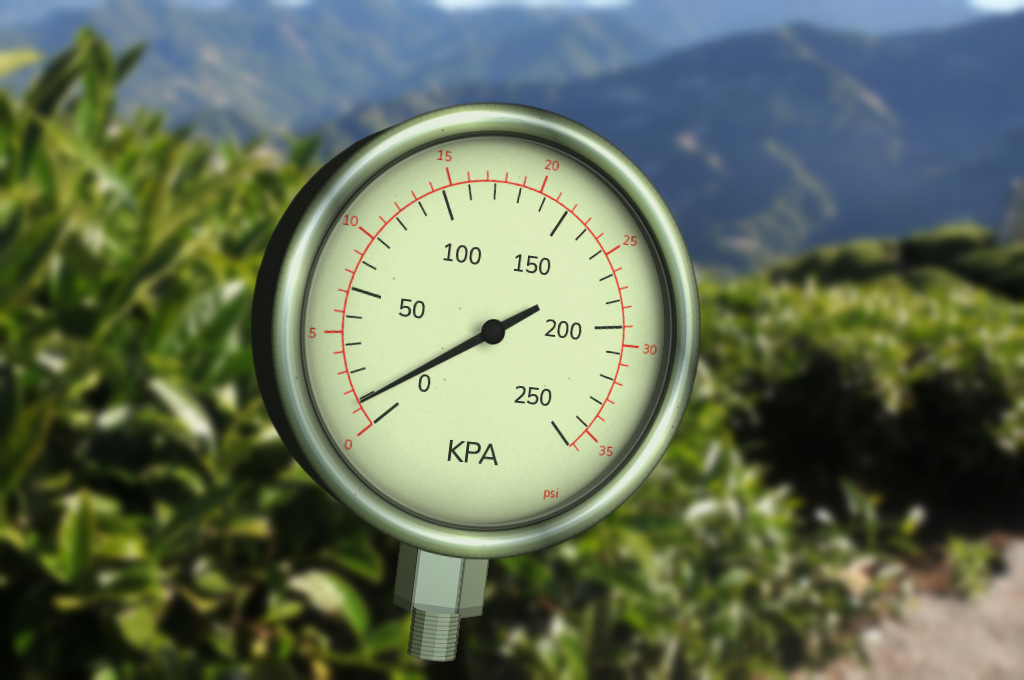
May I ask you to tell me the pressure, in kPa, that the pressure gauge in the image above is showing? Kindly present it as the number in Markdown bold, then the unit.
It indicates **10** kPa
